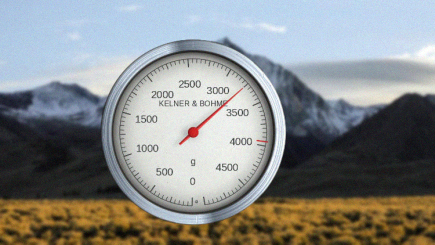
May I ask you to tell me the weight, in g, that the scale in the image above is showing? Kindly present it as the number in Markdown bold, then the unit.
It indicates **3250** g
